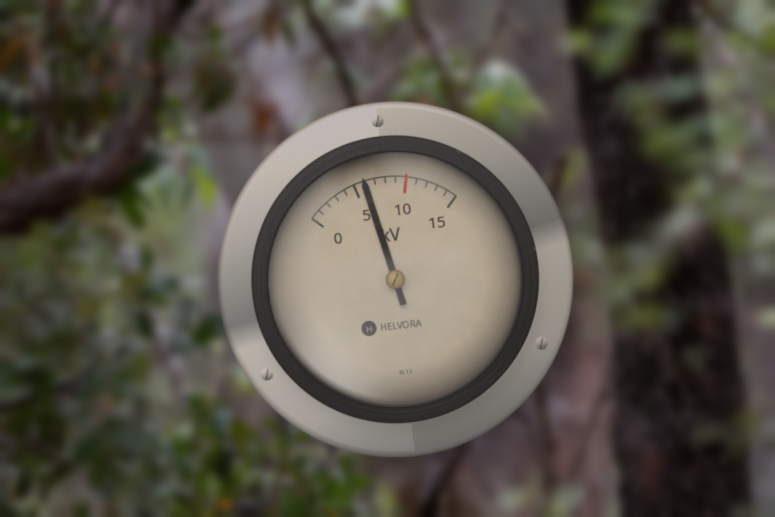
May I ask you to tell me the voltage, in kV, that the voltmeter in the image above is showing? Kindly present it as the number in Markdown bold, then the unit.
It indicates **6** kV
